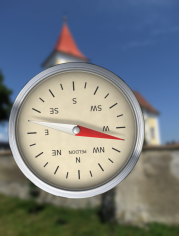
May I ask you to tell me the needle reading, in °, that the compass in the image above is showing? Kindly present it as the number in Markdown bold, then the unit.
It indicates **285** °
